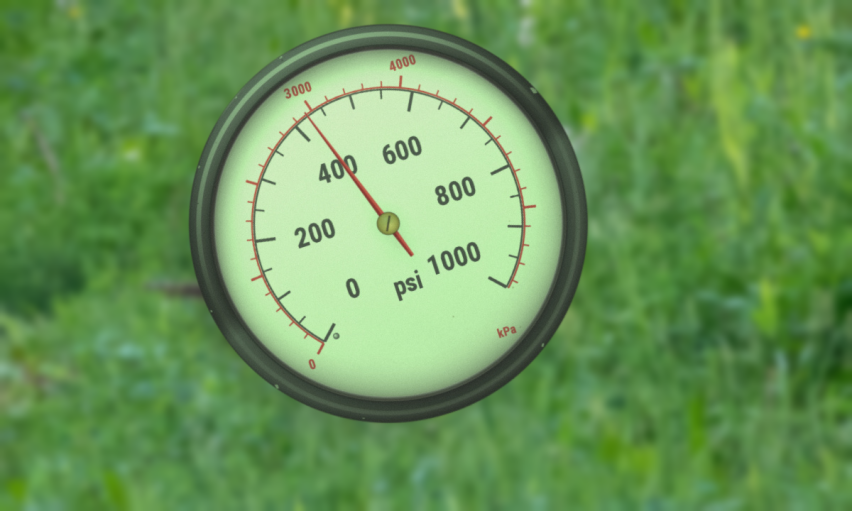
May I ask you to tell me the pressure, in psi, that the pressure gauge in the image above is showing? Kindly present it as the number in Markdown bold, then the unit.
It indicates **425** psi
